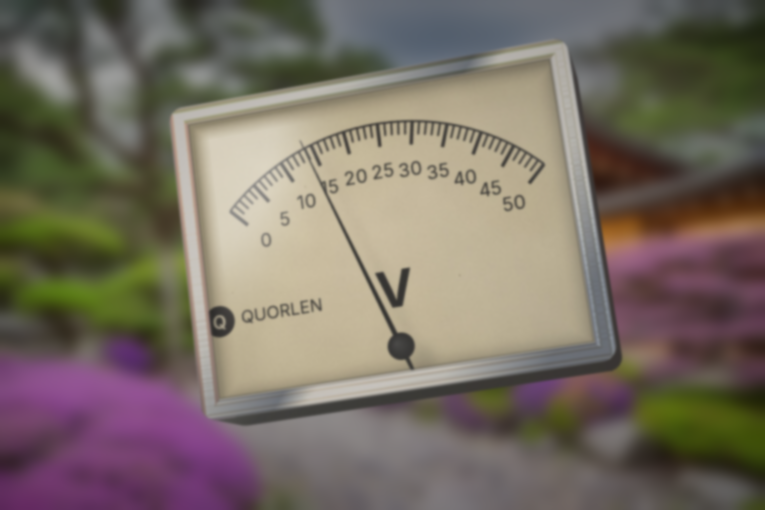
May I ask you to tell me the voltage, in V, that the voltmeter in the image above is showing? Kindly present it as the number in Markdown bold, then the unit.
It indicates **14** V
